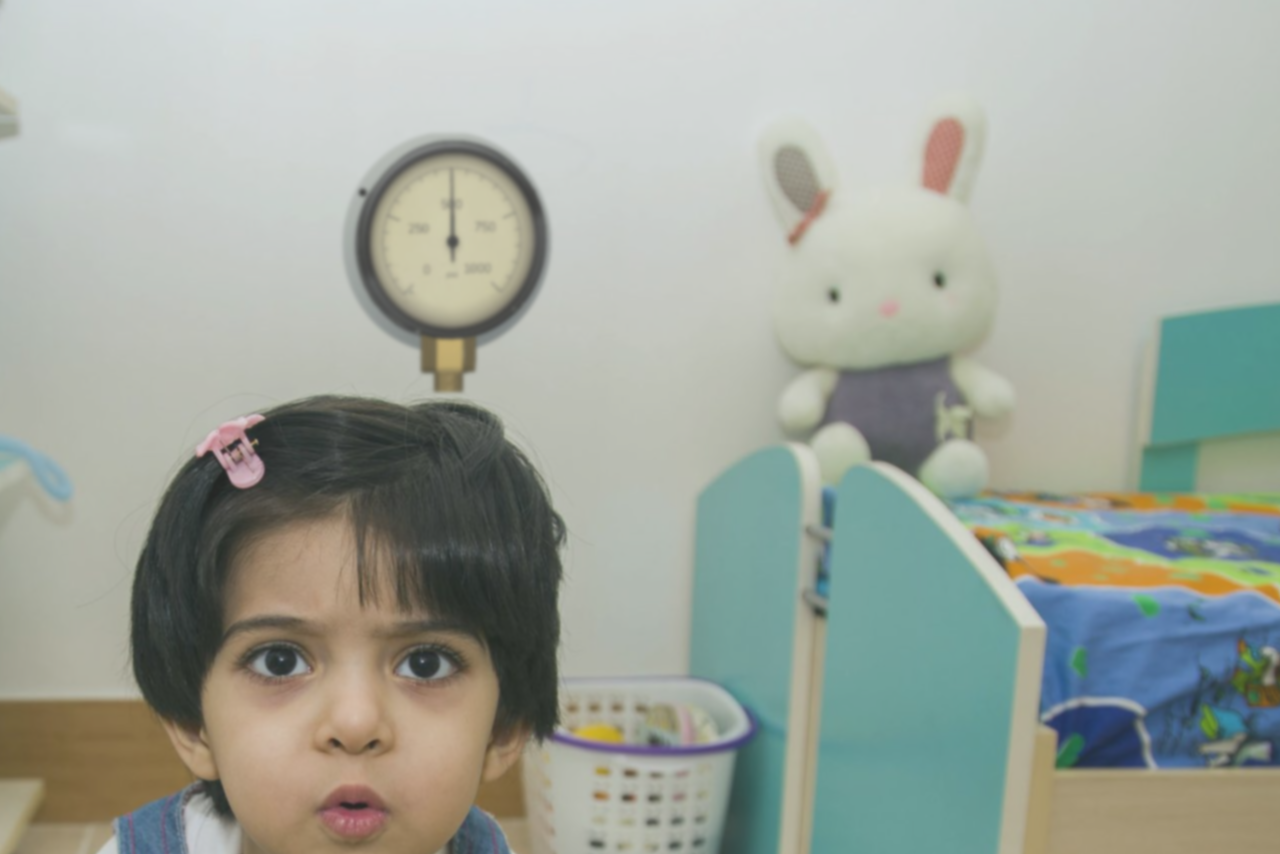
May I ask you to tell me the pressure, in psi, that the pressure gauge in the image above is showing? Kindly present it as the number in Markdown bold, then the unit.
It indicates **500** psi
